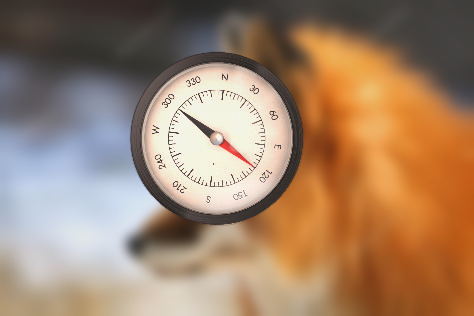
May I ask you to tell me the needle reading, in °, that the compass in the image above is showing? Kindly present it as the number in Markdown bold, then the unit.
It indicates **120** °
